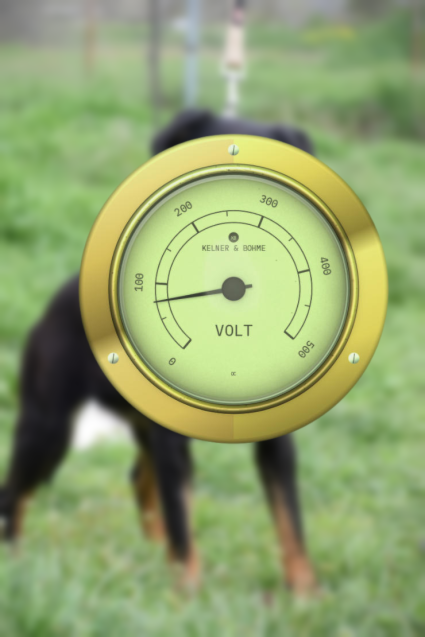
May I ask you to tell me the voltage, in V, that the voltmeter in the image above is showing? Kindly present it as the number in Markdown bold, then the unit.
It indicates **75** V
